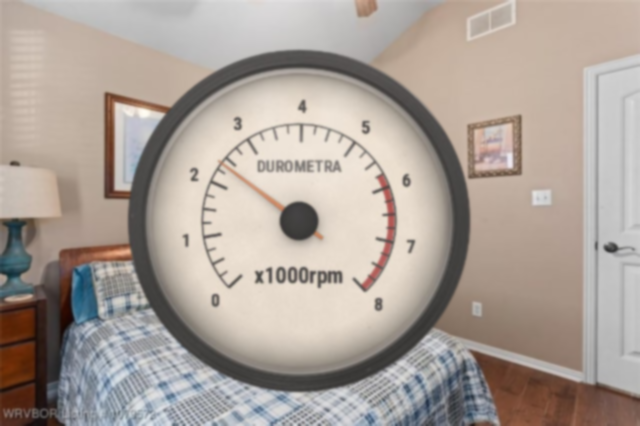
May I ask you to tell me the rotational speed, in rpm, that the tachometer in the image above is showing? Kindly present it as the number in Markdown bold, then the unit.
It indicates **2375** rpm
